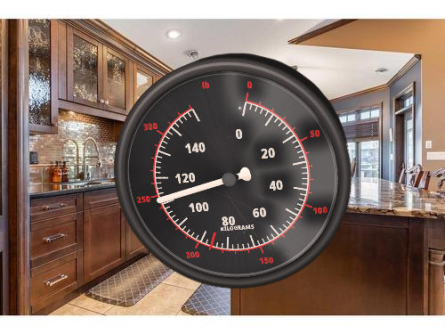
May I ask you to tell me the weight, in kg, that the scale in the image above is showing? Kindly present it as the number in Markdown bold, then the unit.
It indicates **112** kg
